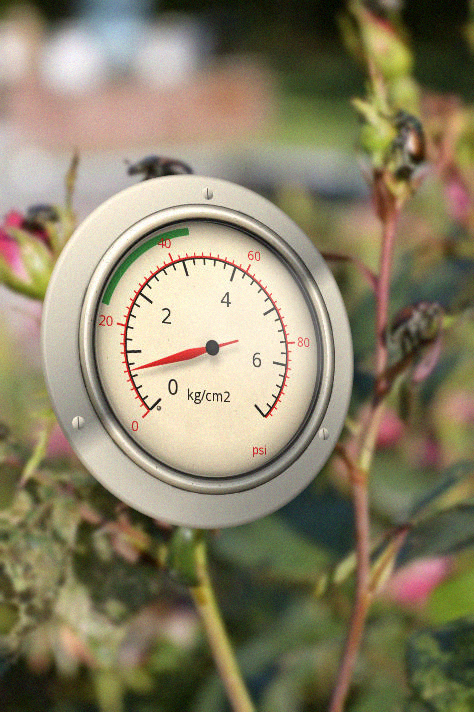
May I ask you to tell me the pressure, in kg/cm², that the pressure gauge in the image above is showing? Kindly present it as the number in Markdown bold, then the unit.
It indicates **0.7** kg/cm²
